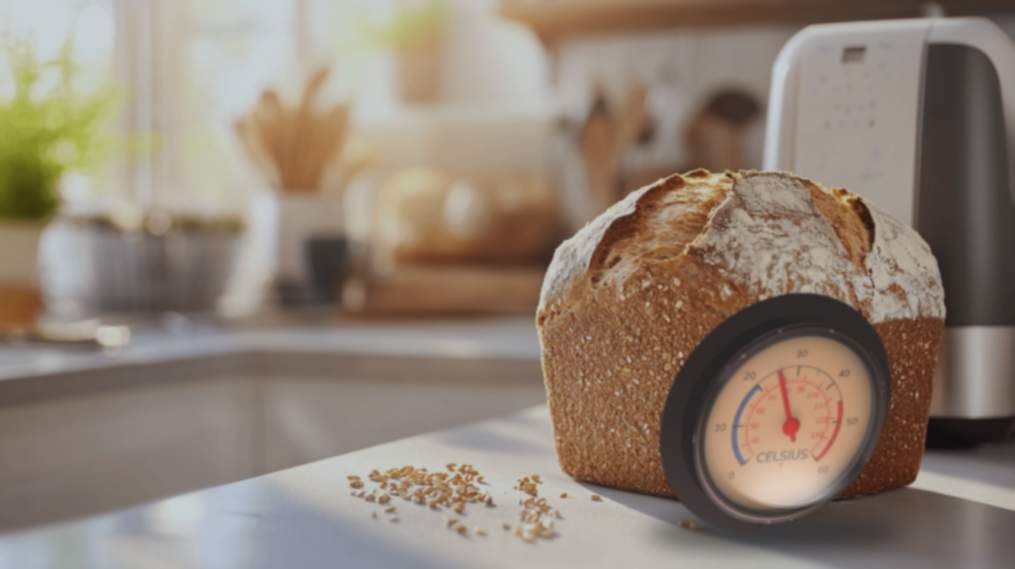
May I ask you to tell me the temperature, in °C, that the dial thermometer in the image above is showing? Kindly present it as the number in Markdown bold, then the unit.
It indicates **25** °C
